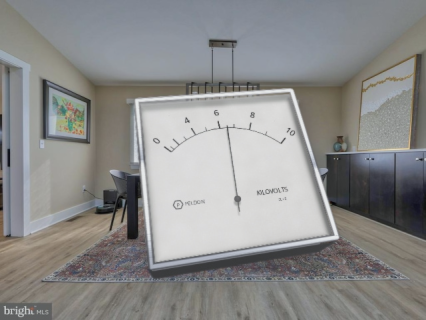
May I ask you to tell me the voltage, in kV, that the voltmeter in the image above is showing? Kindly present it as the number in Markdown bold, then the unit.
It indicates **6.5** kV
